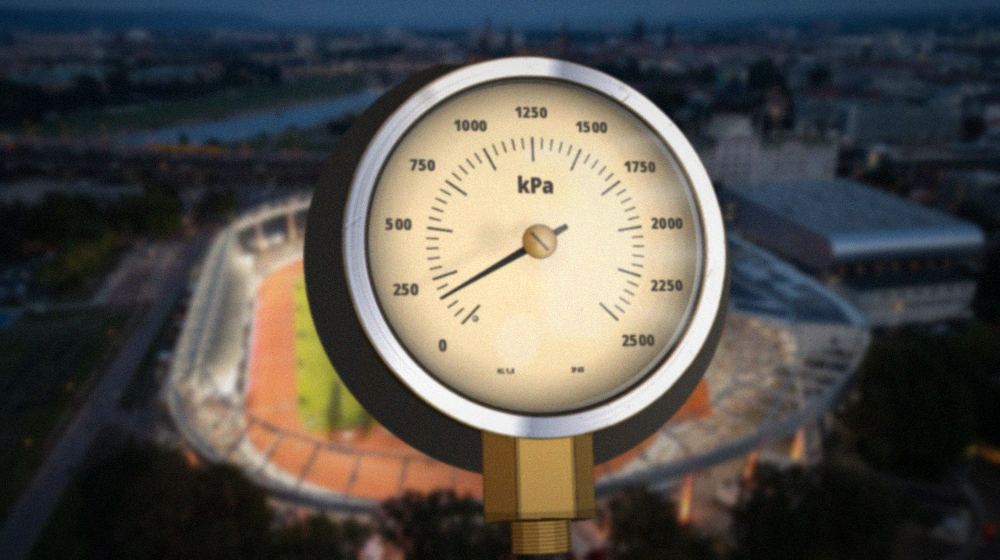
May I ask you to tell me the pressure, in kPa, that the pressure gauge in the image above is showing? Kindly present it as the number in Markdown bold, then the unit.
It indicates **150** kPa
